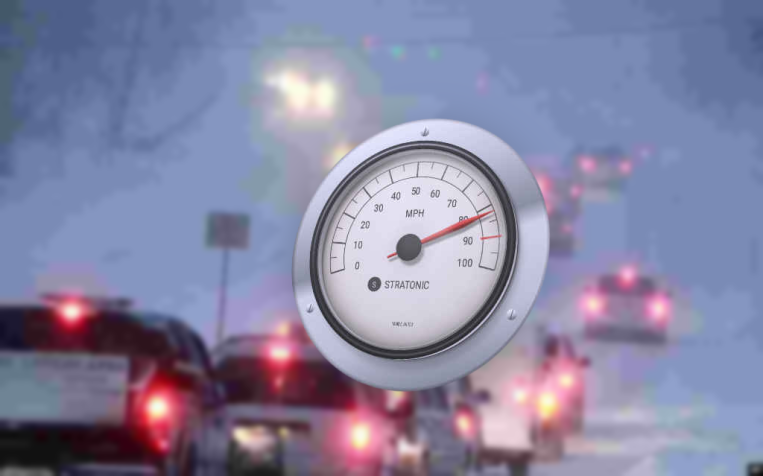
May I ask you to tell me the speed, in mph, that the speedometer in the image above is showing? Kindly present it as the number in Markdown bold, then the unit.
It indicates **82.5** mph
